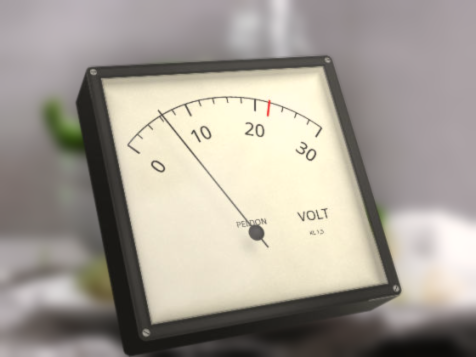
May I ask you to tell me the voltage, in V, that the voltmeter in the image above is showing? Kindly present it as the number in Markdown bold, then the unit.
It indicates **6** V
